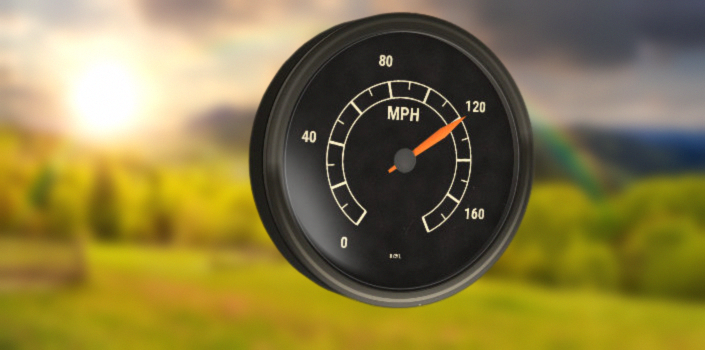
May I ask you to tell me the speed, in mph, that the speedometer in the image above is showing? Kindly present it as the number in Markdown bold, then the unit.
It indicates **120** mph
